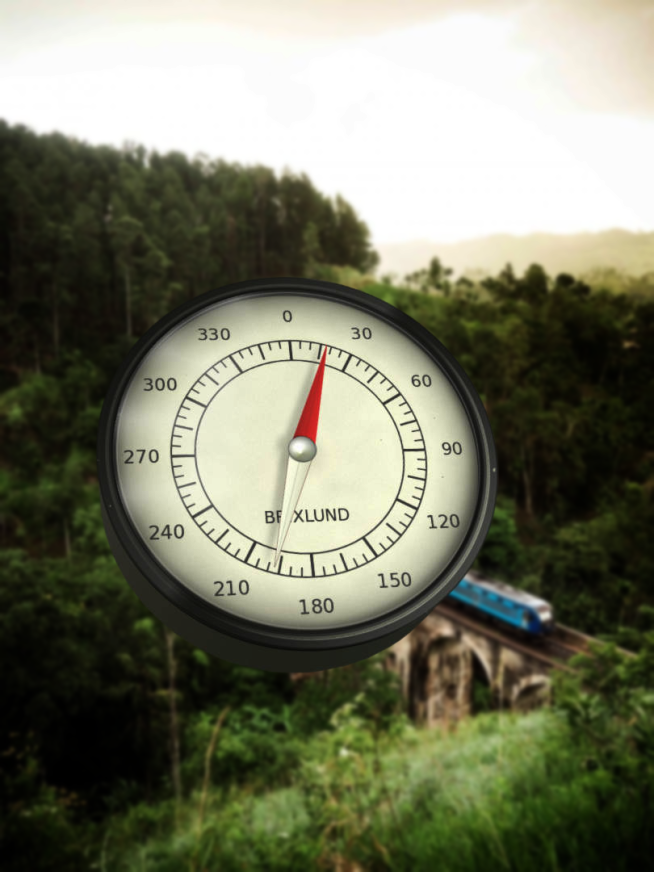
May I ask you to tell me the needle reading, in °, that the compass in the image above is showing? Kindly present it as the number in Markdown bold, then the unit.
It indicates **17.5** °
